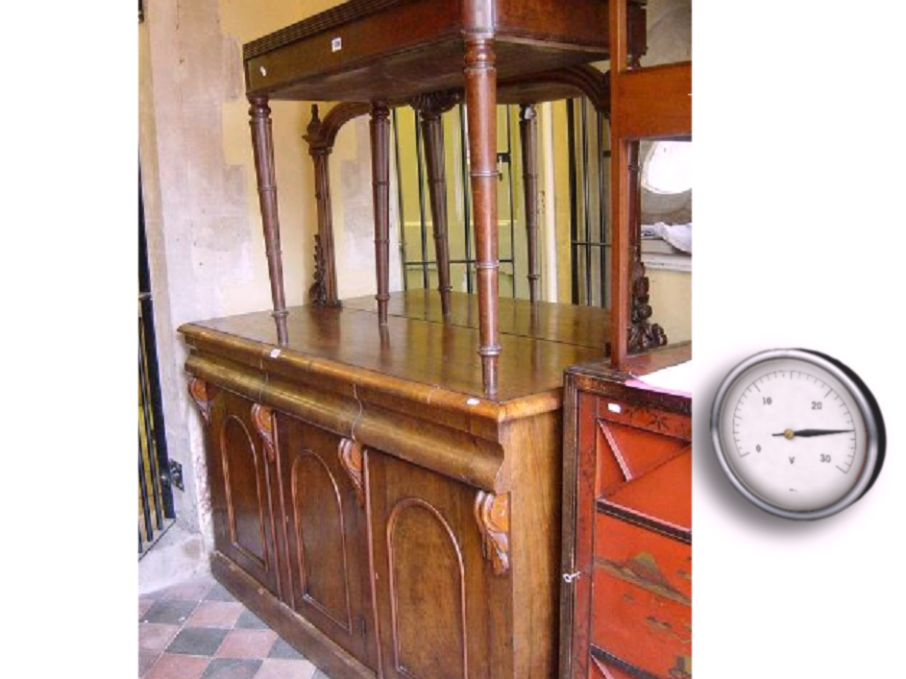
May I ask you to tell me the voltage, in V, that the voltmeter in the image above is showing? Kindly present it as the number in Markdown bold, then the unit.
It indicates **25** V
